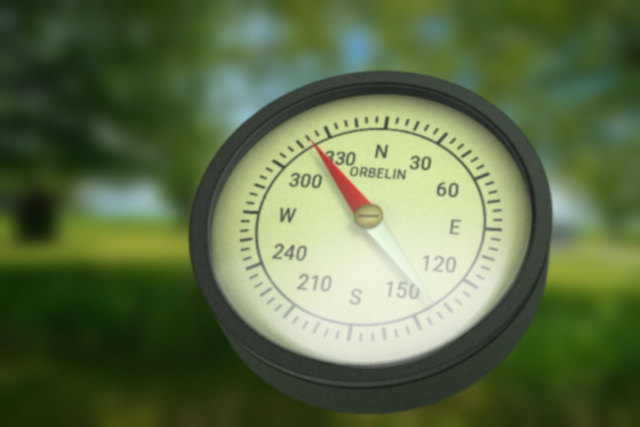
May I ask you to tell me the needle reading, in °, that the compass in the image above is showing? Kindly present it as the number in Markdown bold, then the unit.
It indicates **320** °
